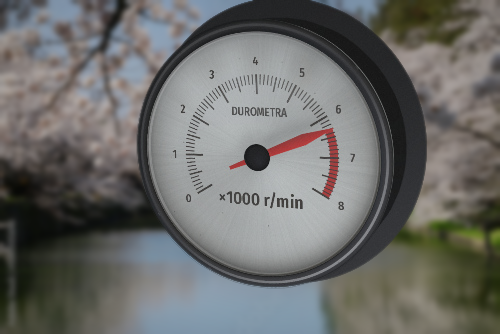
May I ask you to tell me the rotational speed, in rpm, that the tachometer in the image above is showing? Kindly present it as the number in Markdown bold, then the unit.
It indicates **6300** rpm
